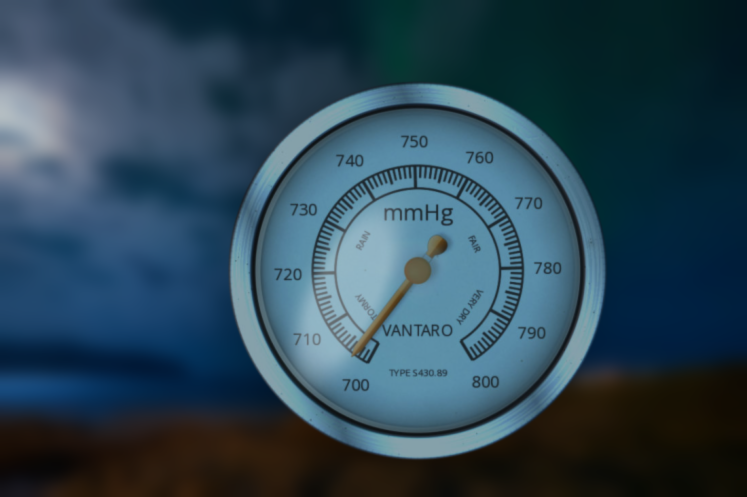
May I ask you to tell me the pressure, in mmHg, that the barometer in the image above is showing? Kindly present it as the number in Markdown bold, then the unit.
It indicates **703** mmHg
